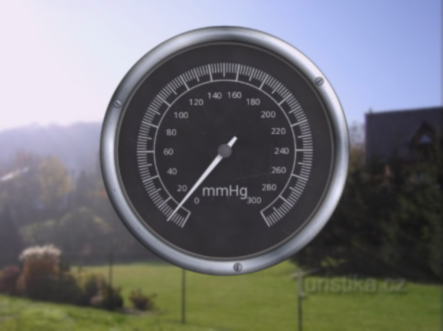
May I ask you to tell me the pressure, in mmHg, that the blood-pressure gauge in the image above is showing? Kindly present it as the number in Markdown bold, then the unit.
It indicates **10** mmHg
